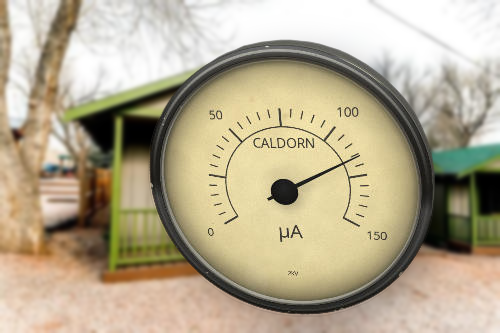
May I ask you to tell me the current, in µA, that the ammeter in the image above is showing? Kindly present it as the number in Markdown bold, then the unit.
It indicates **115** µA
